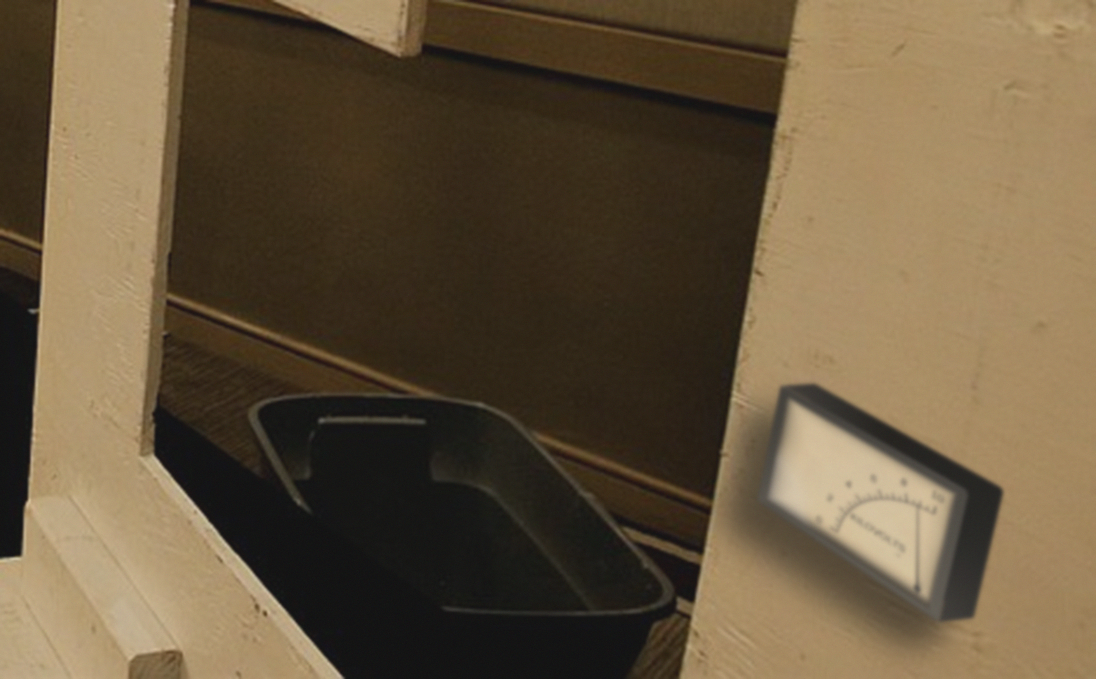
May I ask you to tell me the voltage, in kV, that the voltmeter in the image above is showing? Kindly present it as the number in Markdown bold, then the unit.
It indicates **9** kV
